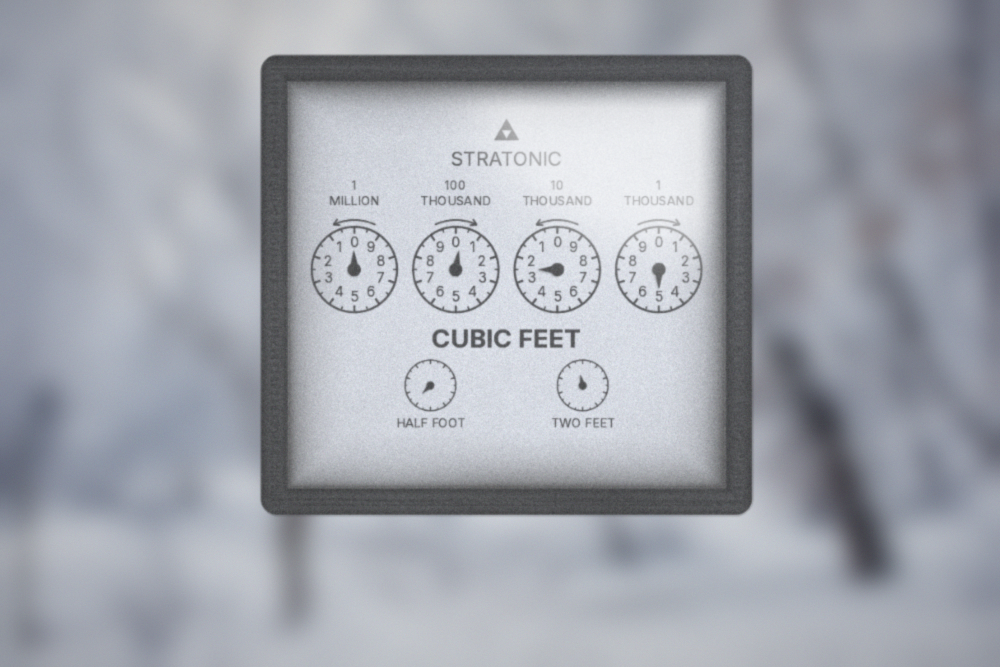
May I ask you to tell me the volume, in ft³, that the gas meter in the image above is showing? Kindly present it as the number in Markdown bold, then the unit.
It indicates **2500** ft³
